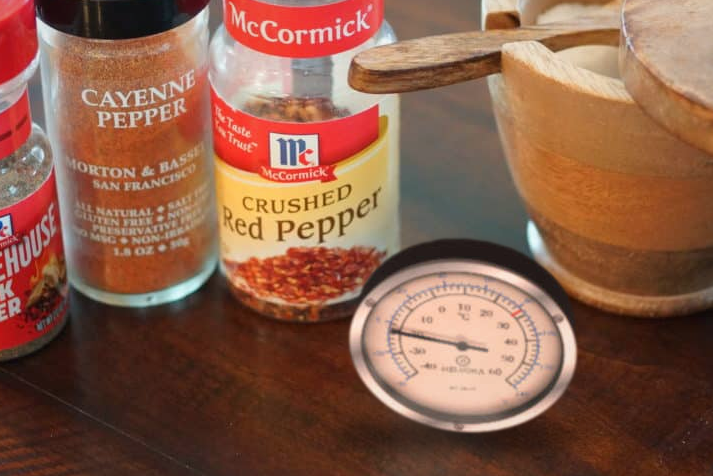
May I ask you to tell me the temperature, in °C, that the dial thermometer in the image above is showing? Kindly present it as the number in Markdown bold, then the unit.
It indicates **-20** °C
